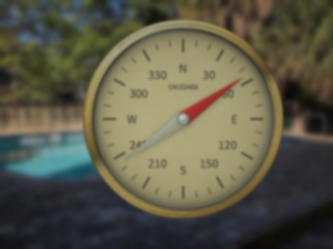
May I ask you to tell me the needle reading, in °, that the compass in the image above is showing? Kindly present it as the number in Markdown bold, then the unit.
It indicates **55** °
